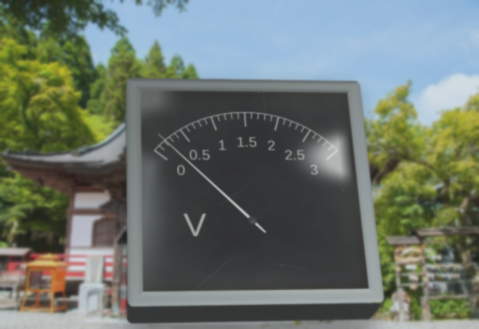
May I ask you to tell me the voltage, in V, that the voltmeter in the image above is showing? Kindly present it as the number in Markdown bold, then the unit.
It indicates **0.2** V
